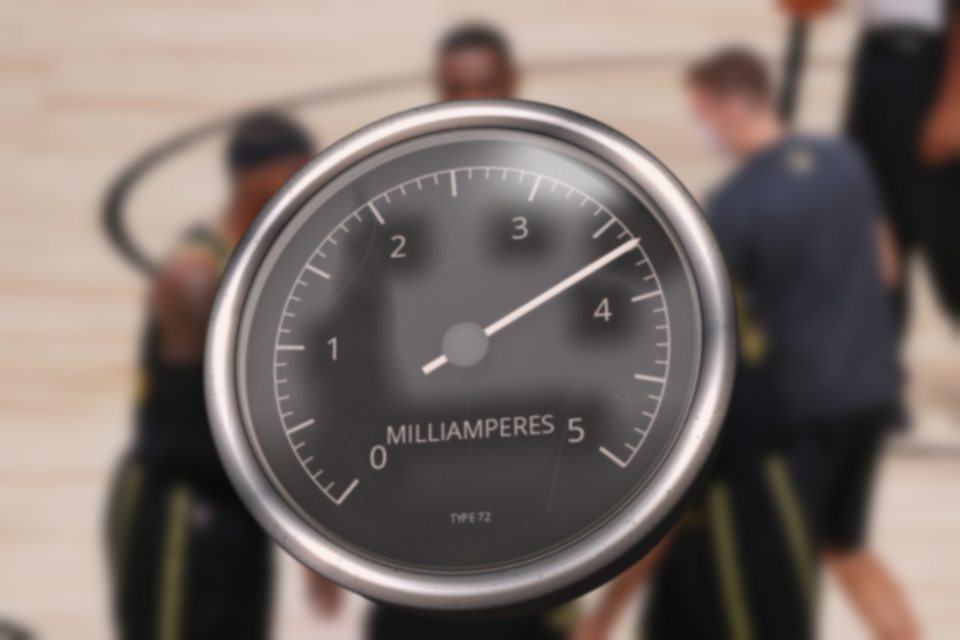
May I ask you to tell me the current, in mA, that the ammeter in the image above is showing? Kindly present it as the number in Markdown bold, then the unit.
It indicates **3.7** mA
